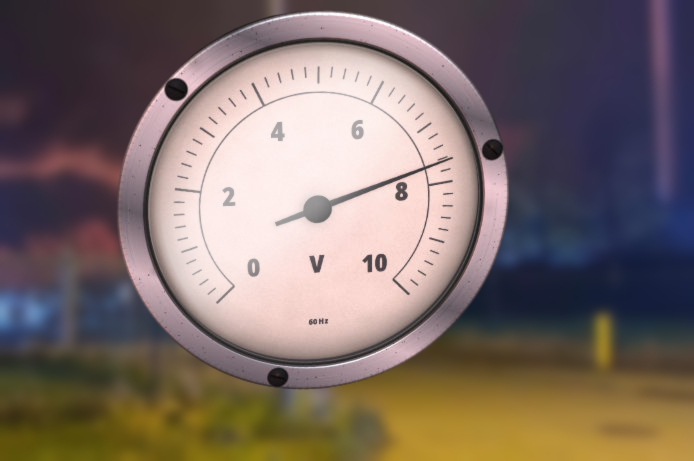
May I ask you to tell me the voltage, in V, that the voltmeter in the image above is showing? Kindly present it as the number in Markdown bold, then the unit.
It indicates **7.6** V
